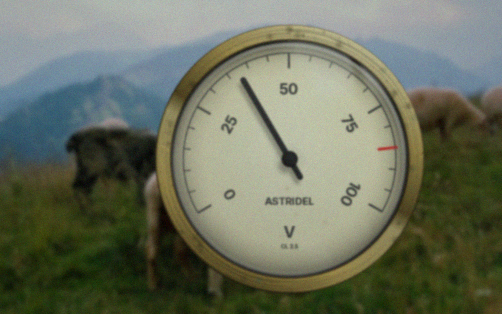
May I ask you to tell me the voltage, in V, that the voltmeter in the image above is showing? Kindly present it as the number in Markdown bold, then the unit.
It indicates **37.5** V
